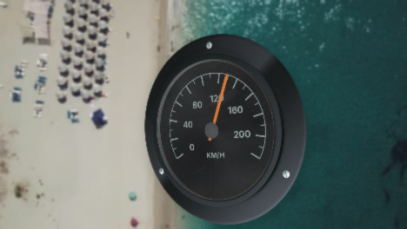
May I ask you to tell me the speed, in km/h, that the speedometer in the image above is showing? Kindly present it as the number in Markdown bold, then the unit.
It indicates **130** km/h
